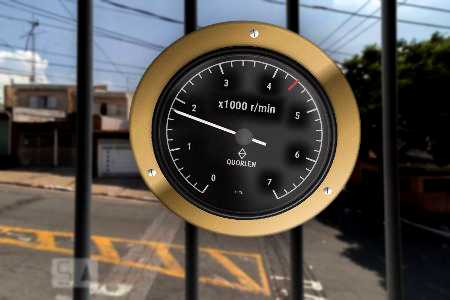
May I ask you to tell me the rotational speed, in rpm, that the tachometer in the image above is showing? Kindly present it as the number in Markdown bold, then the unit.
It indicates **1800** rpm
